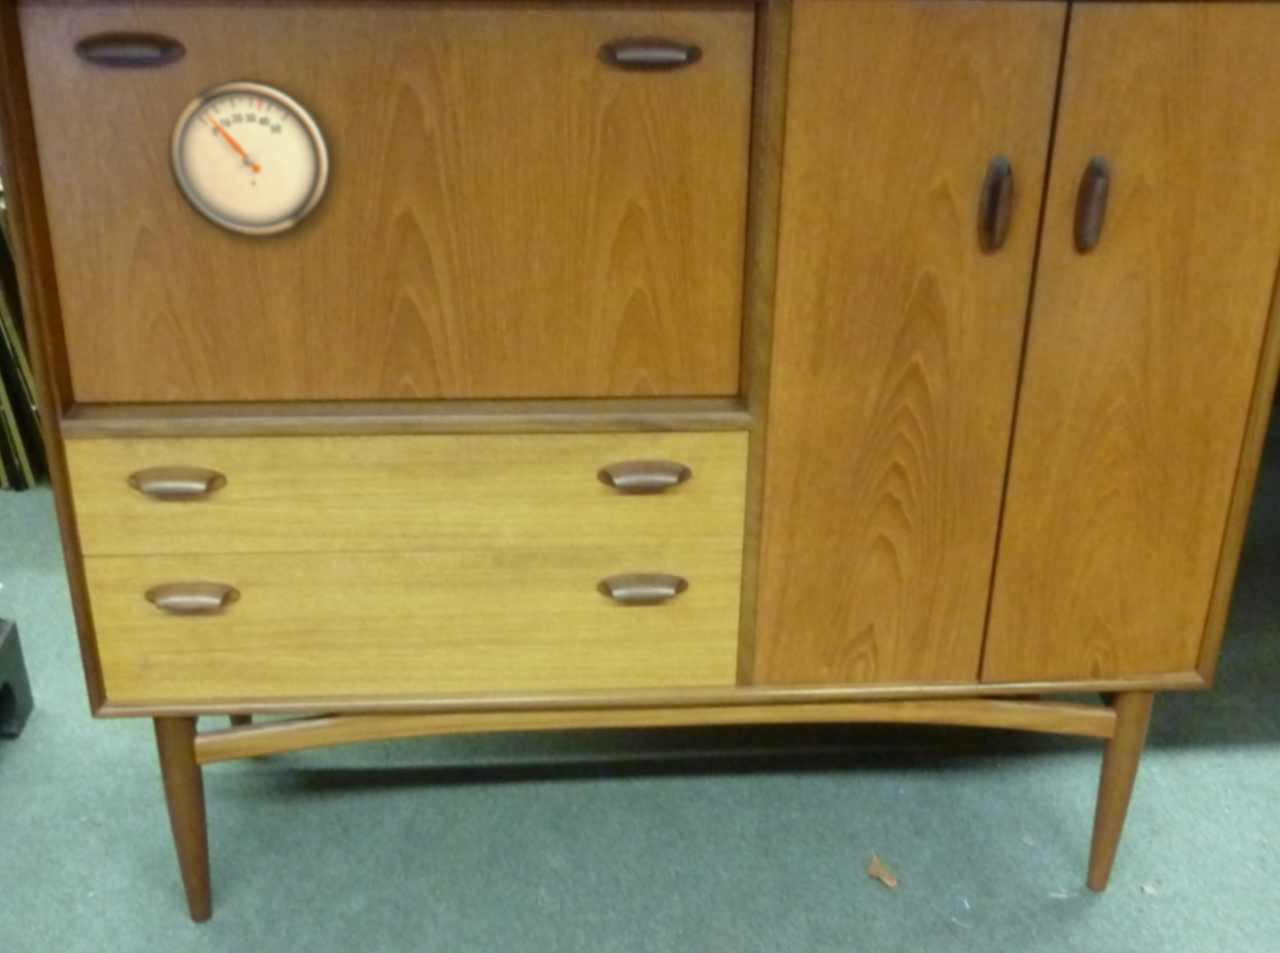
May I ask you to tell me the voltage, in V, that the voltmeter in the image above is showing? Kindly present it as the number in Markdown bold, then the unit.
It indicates **5** V
